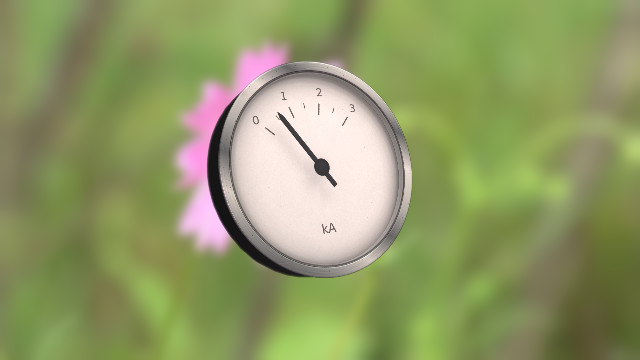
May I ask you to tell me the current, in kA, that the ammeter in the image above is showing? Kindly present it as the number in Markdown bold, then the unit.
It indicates **0.5** kA
